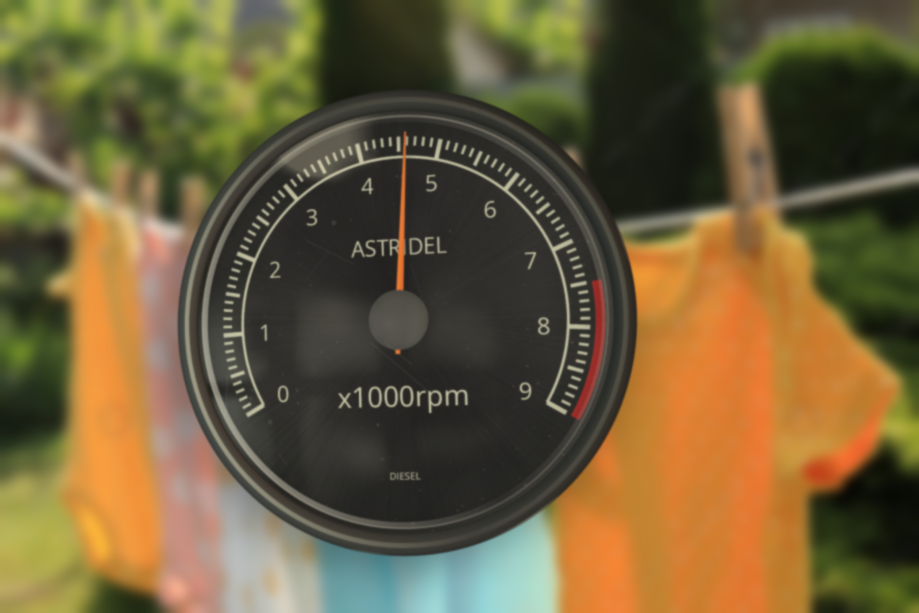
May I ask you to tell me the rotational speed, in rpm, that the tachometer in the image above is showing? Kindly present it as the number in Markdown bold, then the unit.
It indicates **4600** rpm
